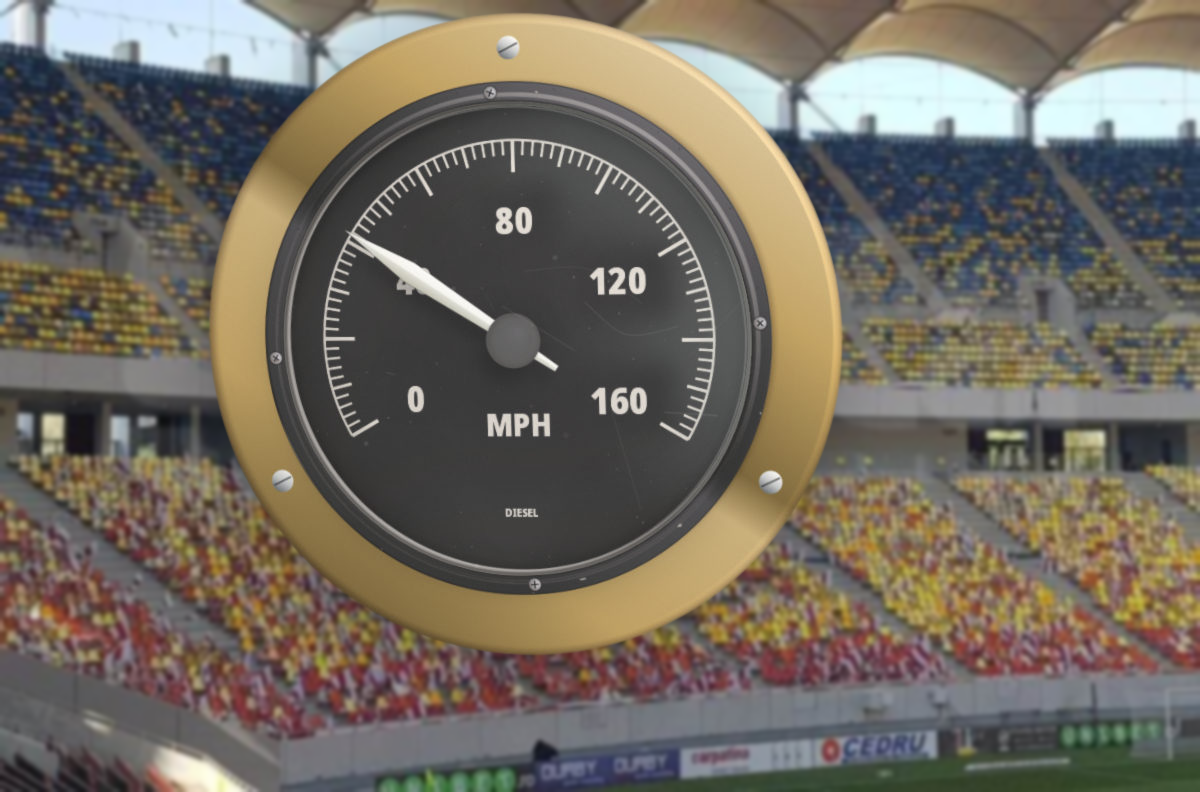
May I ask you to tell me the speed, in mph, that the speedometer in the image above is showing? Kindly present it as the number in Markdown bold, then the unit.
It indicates **42** mph
